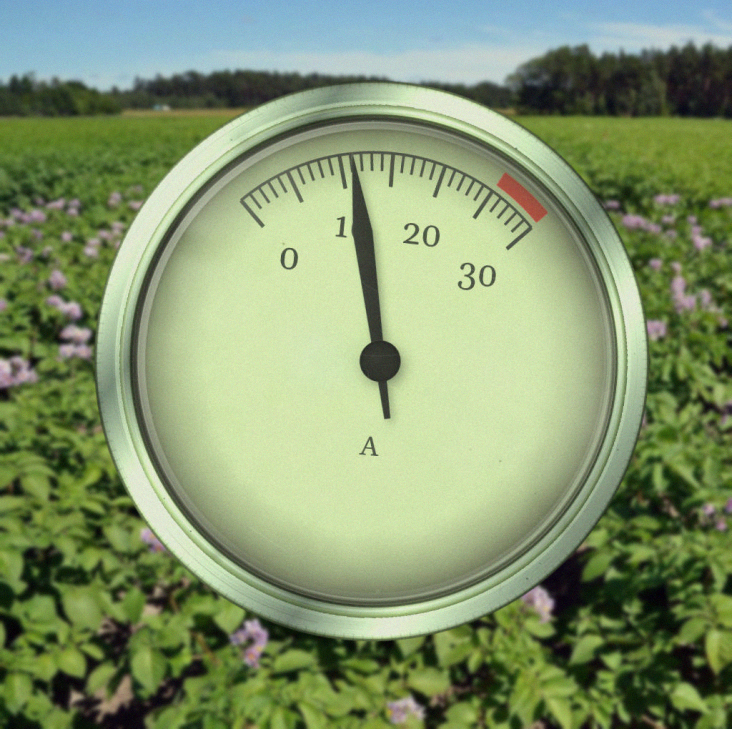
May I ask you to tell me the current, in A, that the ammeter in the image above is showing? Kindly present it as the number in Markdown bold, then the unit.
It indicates **11** A
